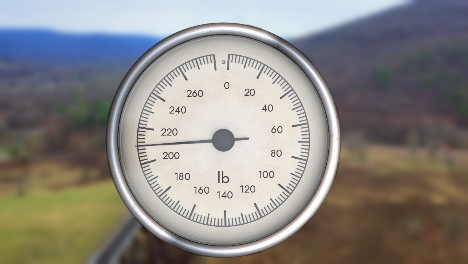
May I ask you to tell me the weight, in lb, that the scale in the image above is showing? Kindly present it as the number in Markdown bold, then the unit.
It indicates **210** lb
